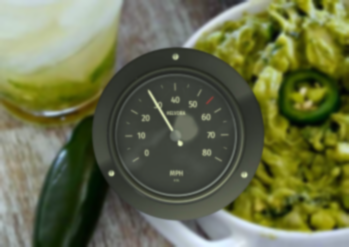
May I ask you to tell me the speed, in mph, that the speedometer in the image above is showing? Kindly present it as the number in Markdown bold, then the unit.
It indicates **30** mph
